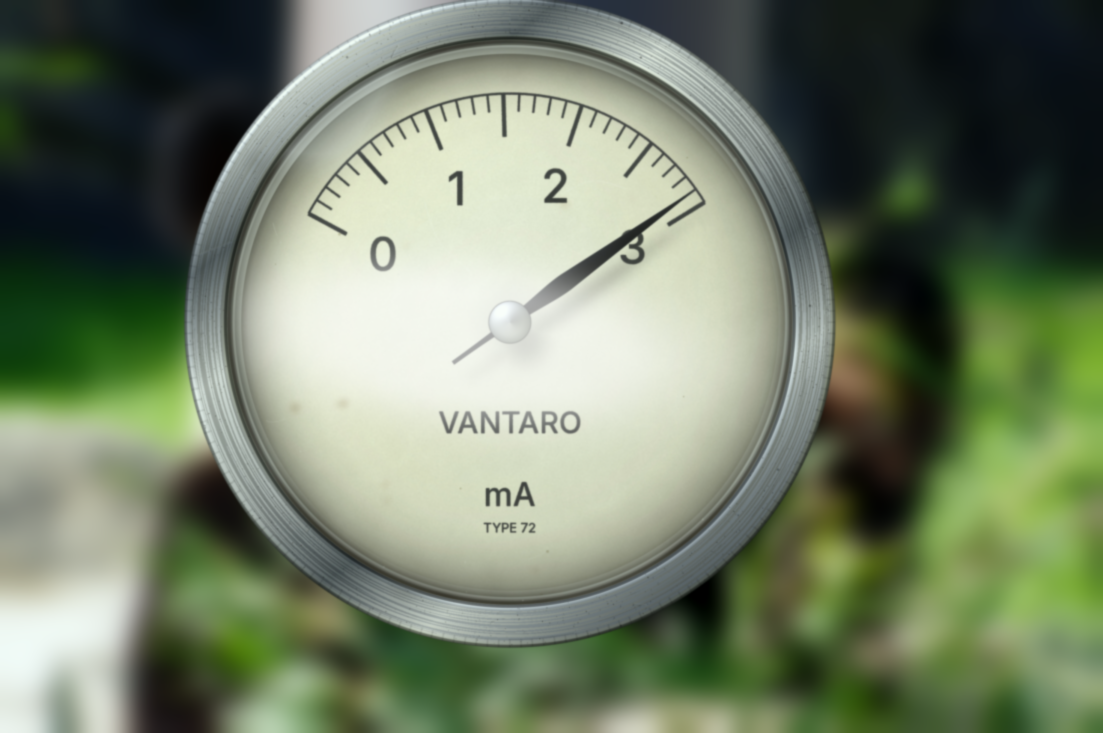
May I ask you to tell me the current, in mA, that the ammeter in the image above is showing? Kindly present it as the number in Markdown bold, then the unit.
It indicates **2.9** mA
